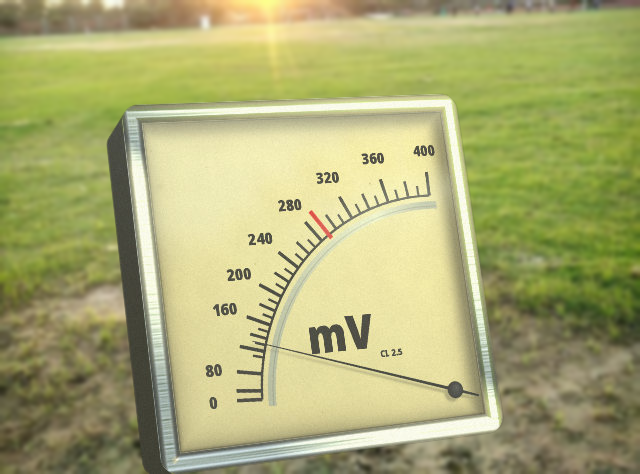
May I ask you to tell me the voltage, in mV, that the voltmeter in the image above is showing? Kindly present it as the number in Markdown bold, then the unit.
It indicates **130** mV
